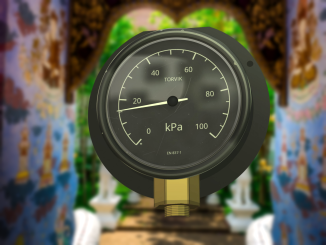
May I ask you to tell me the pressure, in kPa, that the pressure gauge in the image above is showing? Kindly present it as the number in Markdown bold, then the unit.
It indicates **15** kPa
